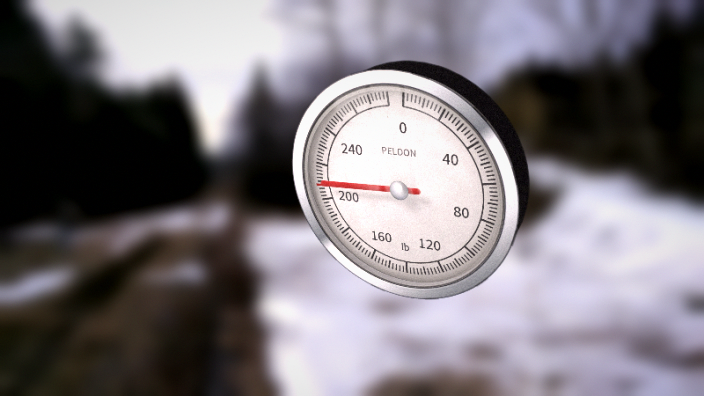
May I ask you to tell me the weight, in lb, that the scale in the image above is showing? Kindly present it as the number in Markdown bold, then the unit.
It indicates **210** lb
